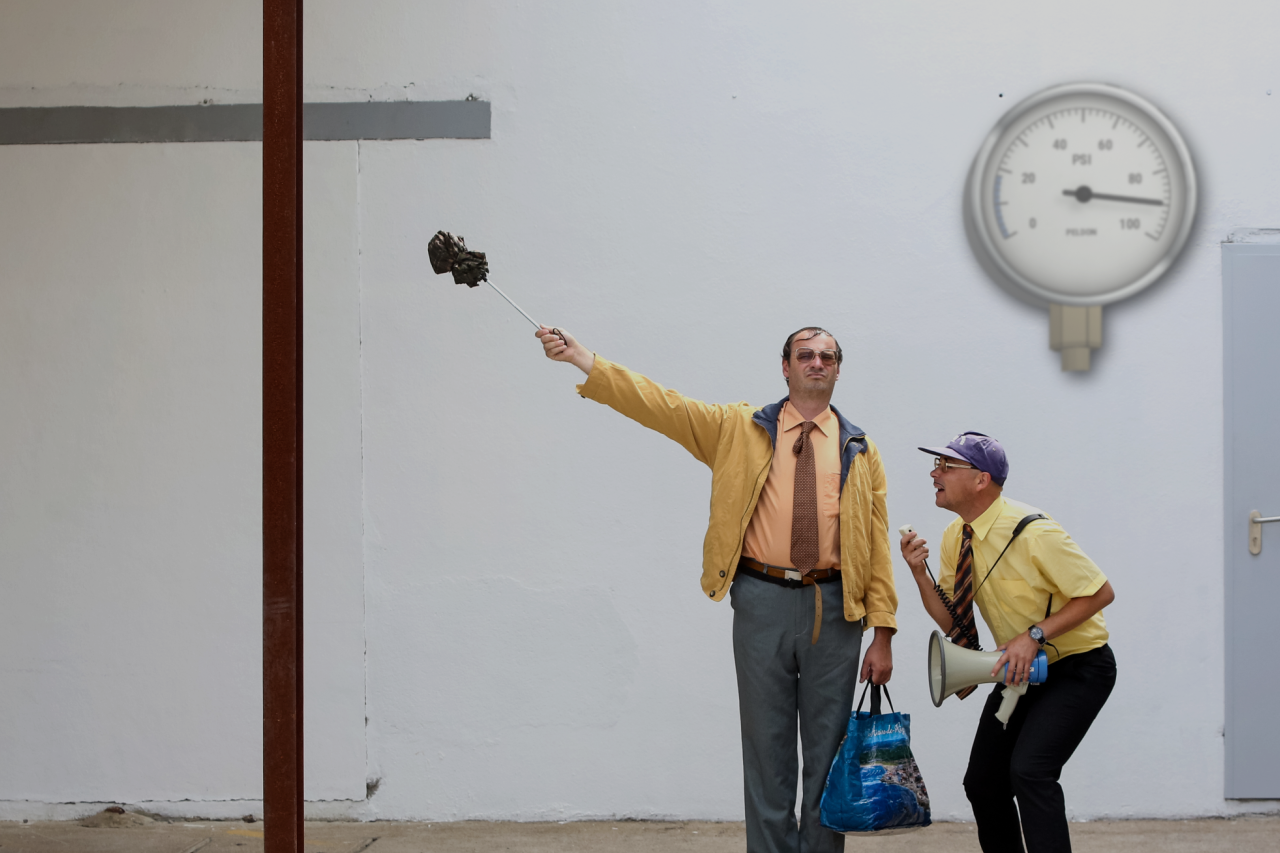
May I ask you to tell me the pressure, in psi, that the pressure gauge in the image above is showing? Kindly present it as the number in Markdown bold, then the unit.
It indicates **90** psi
